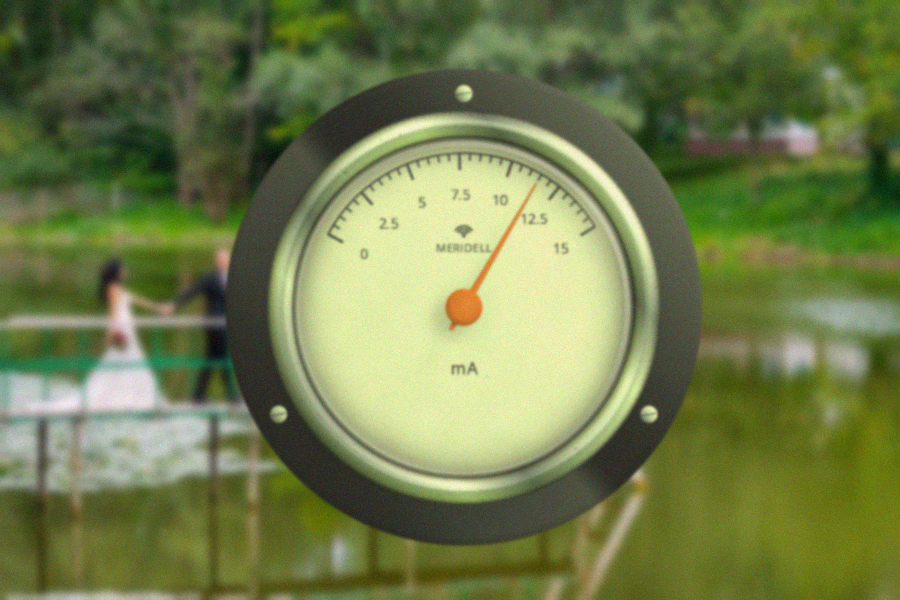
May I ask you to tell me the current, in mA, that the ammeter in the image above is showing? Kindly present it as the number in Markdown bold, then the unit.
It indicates **11.5** mA
